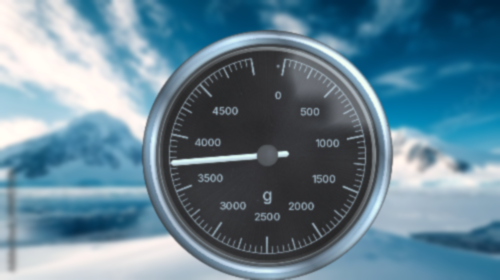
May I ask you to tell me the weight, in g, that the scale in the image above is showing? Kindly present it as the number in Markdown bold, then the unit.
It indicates **3750** g
